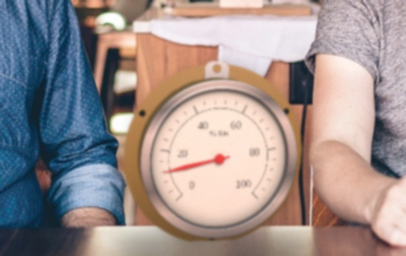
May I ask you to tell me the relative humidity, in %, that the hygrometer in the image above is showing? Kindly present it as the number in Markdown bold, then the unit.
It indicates **12** %
